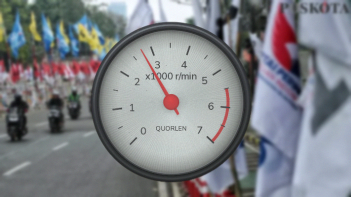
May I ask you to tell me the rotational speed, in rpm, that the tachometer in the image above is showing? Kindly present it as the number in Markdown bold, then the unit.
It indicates **2750** rpm
